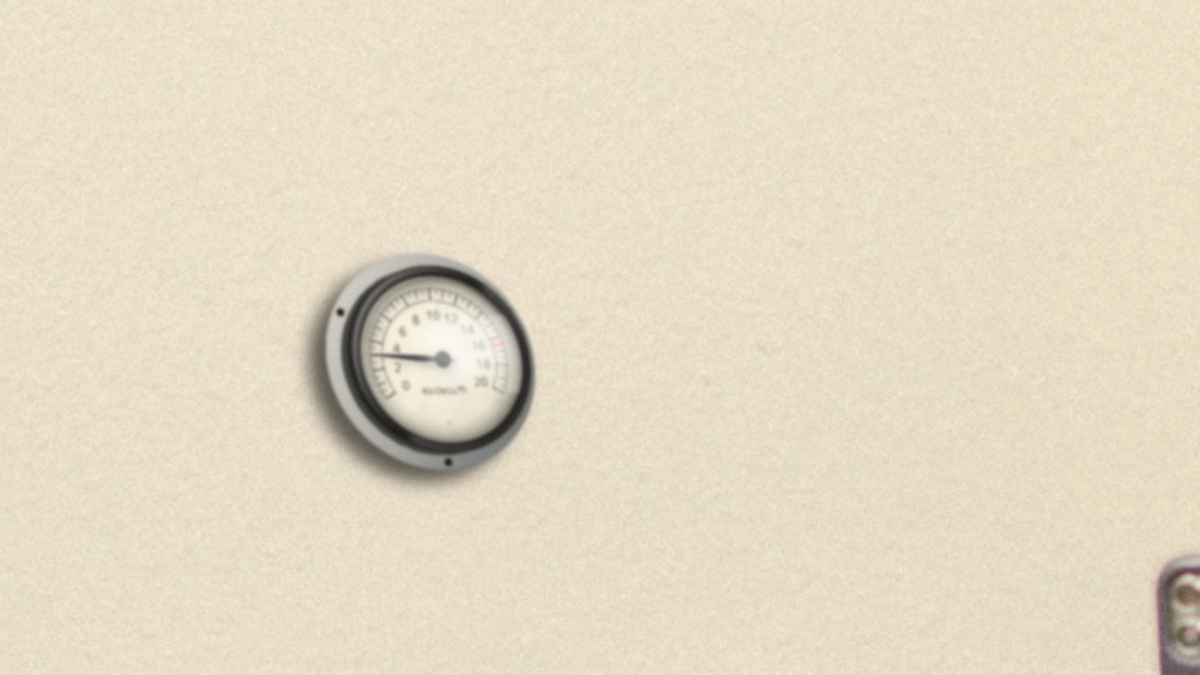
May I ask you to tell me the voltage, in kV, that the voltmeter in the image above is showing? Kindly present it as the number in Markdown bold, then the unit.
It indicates **3** kV
